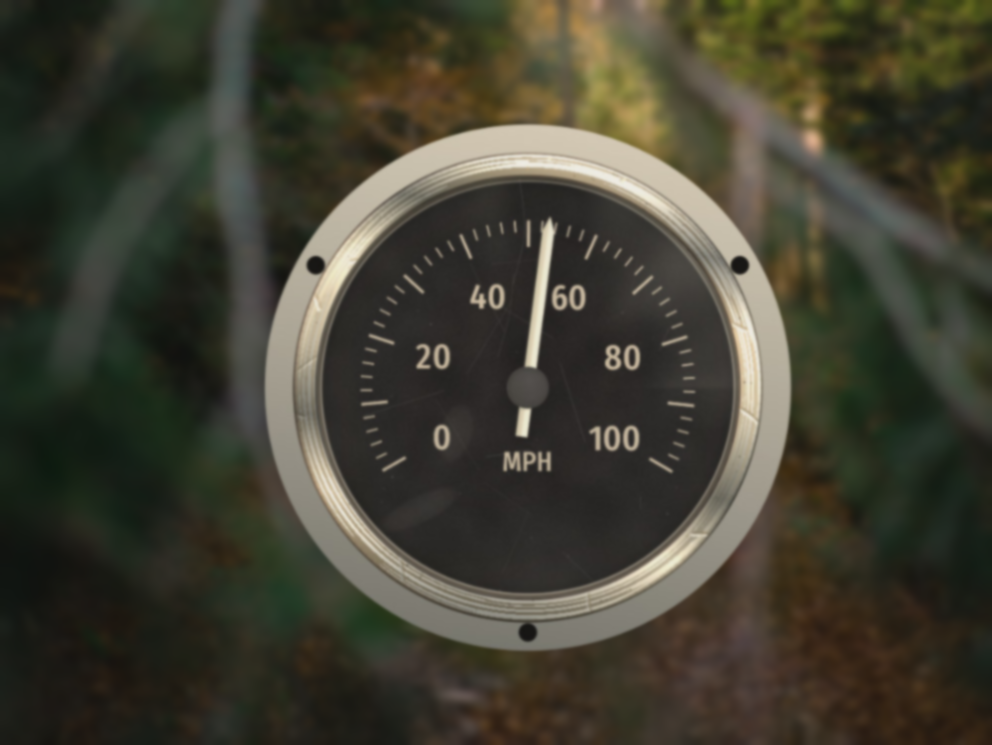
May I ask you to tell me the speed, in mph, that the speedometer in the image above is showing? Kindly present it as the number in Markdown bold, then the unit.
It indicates **53** mph
